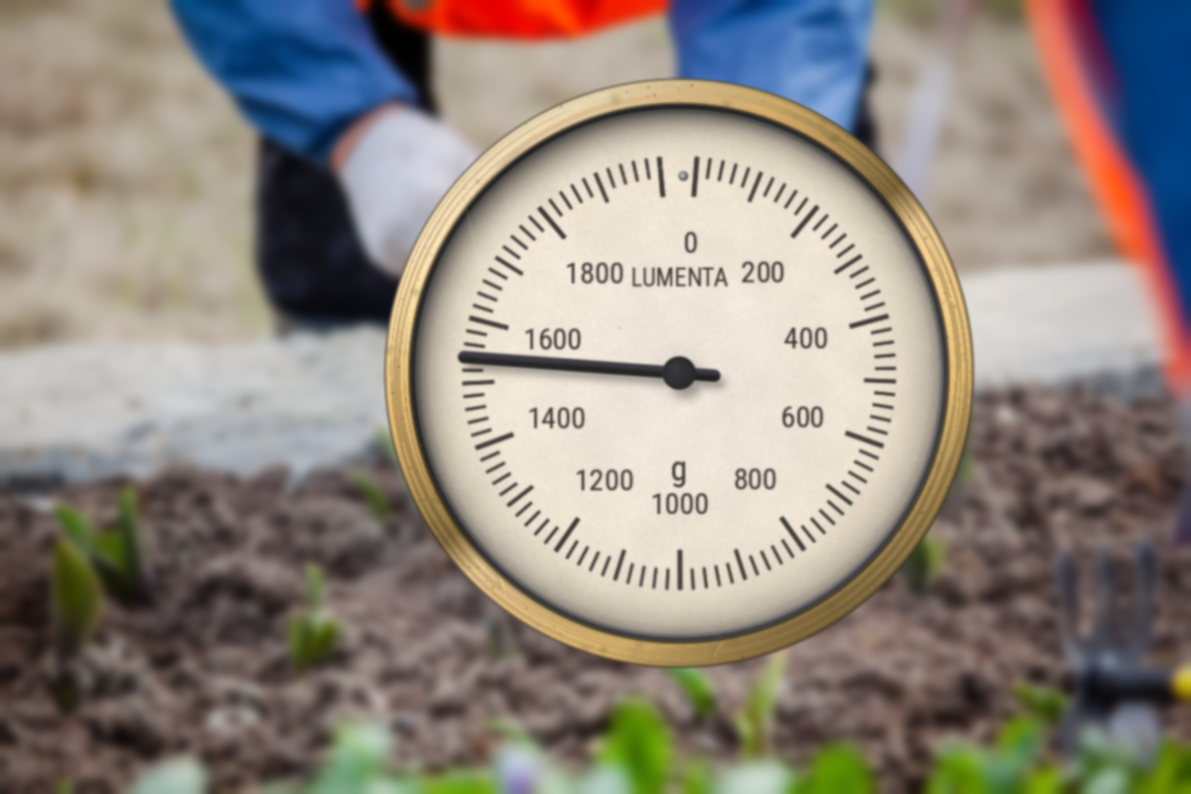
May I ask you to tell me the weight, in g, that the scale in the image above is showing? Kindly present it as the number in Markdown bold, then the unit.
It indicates **1540** g
